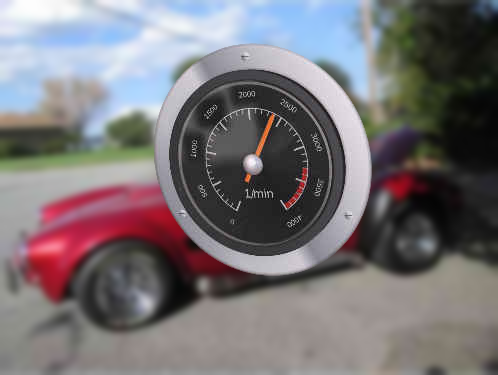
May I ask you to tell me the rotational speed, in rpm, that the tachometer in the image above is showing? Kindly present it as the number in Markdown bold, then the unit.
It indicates **2400** rpm
